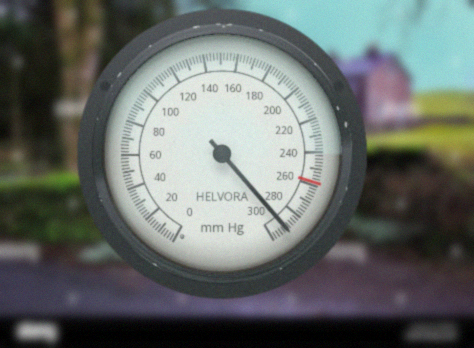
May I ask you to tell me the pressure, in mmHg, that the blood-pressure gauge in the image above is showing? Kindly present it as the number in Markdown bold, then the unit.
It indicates **290** mmHg
